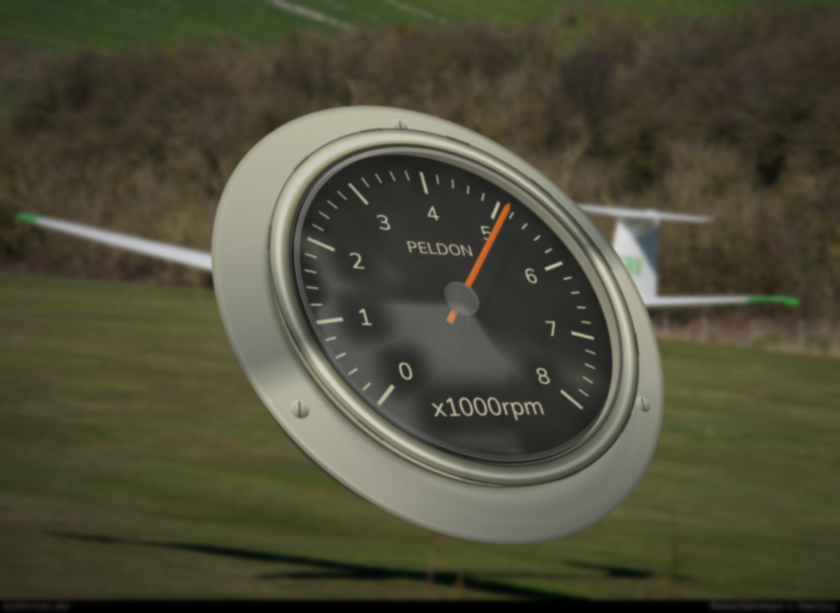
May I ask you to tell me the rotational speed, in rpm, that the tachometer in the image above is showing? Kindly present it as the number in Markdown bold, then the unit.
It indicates **5100** rpm
